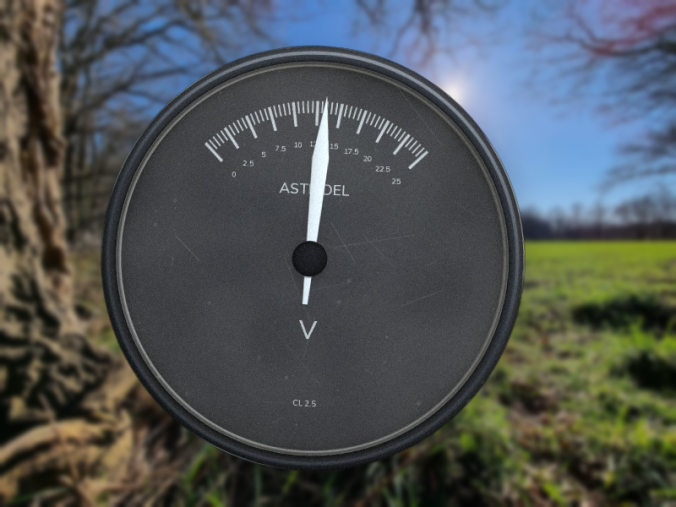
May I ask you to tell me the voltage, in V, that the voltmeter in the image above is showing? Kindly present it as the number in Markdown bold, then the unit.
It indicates **13.5** V
